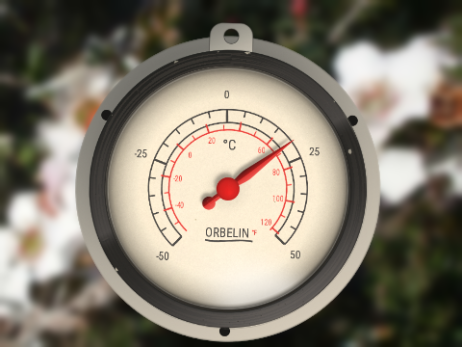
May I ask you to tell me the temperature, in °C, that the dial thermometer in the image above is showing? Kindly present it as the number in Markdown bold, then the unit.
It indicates **20** °C
